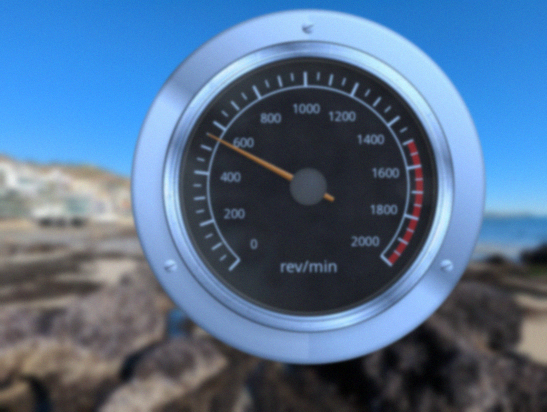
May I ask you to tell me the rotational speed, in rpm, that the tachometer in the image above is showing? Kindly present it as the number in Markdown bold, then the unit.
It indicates **550** rpm
